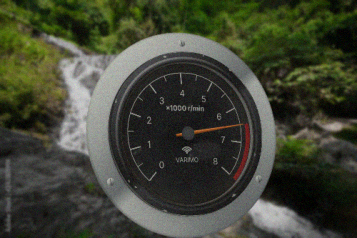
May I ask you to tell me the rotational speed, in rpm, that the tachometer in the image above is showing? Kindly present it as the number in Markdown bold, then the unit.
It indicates **6500** rpm
